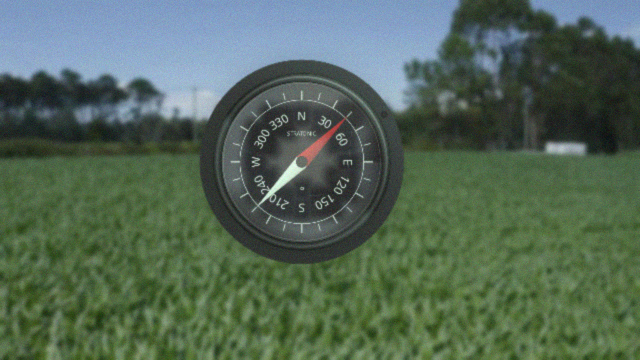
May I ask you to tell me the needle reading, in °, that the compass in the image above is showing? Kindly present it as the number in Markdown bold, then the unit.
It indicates **45** °
